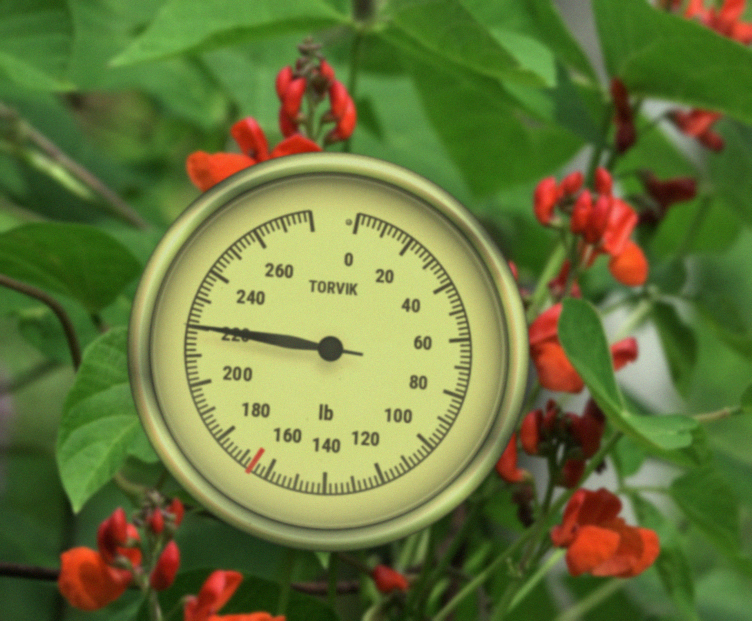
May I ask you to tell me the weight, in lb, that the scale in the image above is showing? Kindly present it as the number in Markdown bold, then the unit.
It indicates **220** lb
